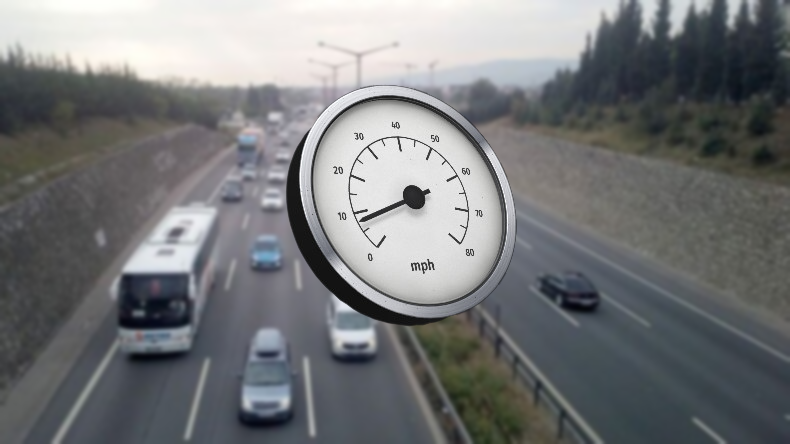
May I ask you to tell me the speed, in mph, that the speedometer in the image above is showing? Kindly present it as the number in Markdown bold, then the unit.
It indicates **7.5** mph
